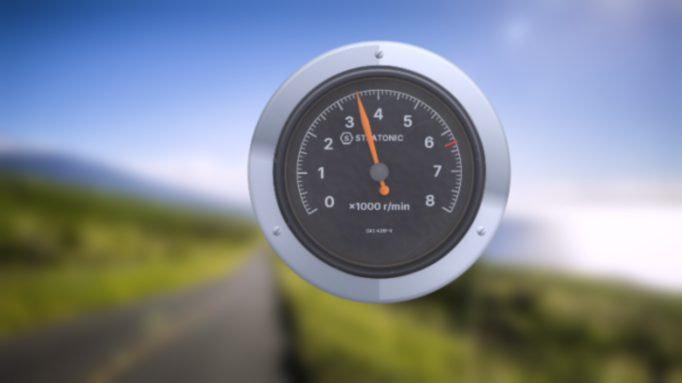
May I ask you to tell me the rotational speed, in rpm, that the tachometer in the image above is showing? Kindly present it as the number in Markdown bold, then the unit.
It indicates **3500** rpm
